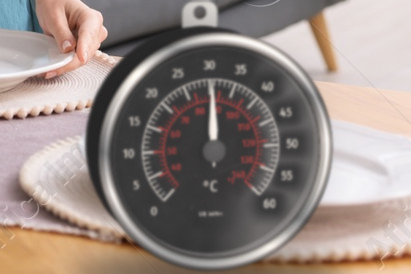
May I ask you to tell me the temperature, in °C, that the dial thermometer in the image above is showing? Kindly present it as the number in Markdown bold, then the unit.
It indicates **30** °C
